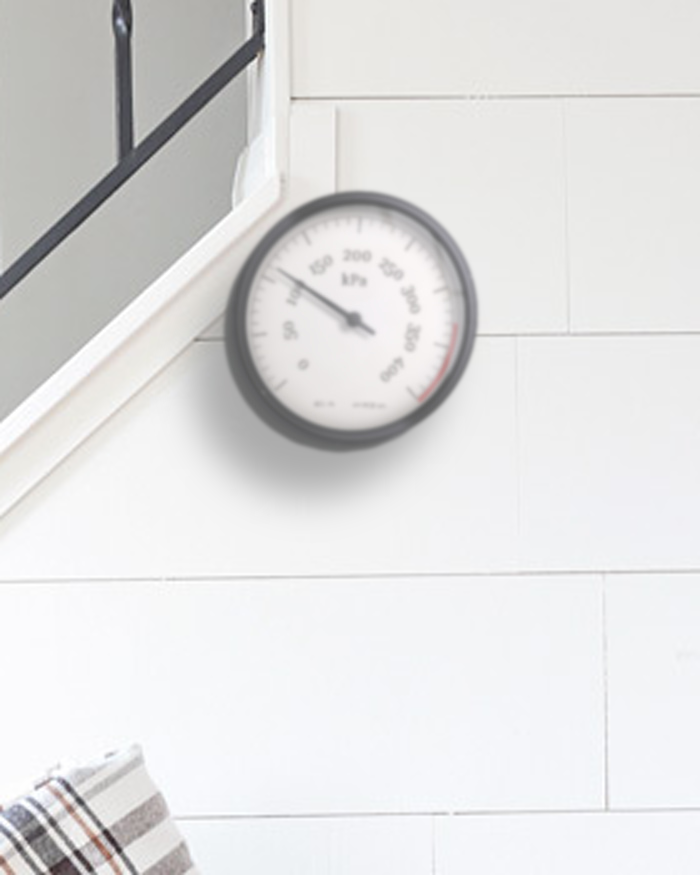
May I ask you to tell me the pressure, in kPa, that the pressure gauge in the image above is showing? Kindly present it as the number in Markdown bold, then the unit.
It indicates **110** kPa
